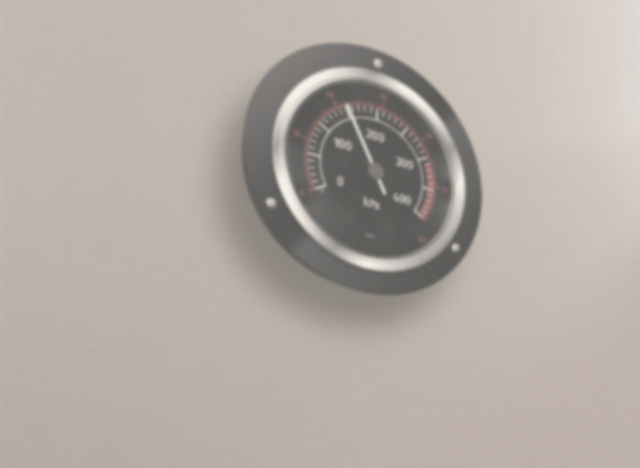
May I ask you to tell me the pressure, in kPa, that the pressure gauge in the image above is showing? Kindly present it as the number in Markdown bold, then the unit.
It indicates **150** kPa
